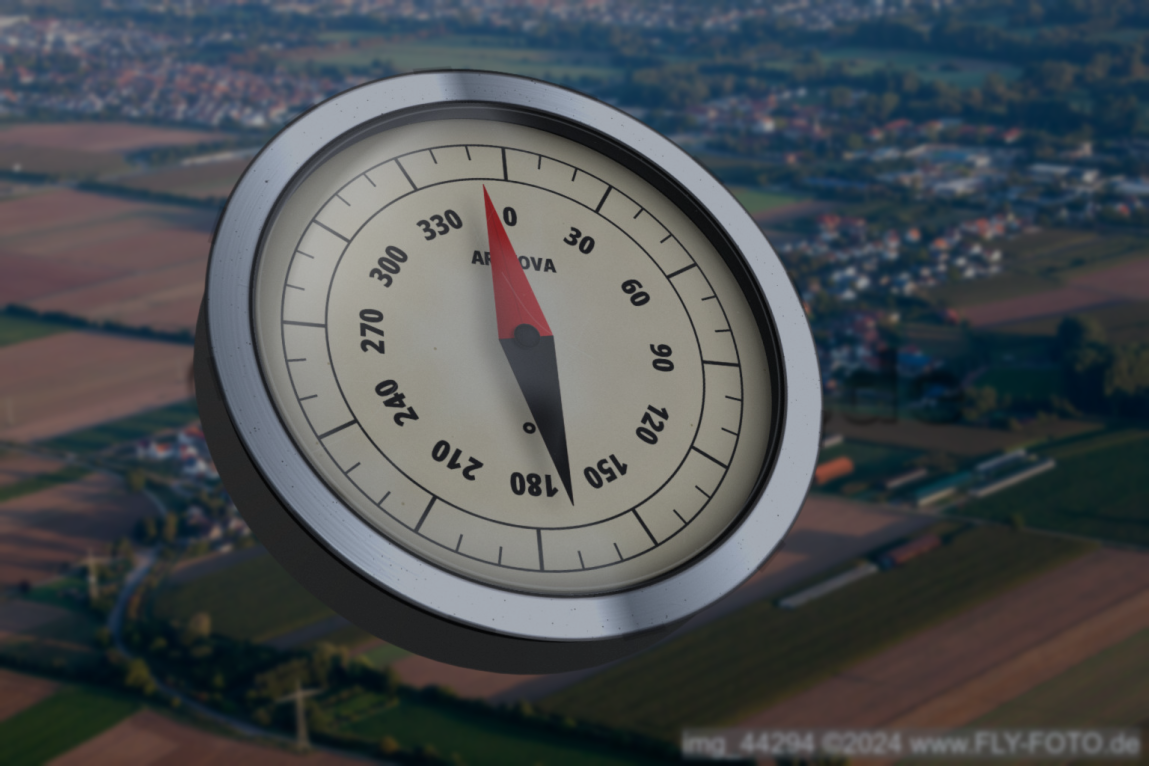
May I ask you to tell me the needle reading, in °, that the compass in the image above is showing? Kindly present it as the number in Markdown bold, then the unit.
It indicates **350** °
